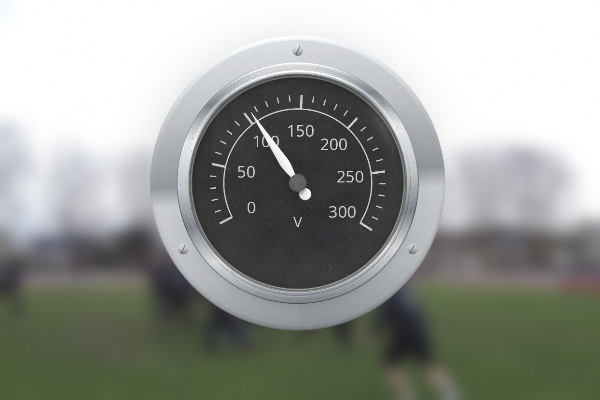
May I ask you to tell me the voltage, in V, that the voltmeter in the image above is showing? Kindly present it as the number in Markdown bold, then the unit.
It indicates **105** V
